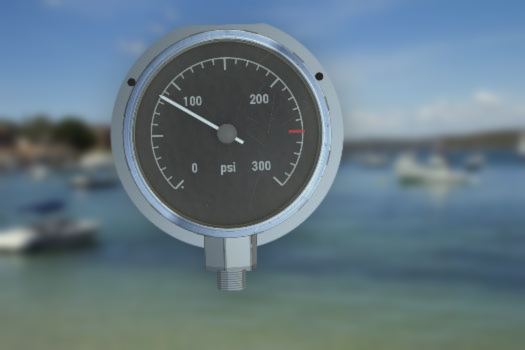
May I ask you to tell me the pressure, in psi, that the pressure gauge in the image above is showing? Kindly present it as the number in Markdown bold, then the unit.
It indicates **85** psi
